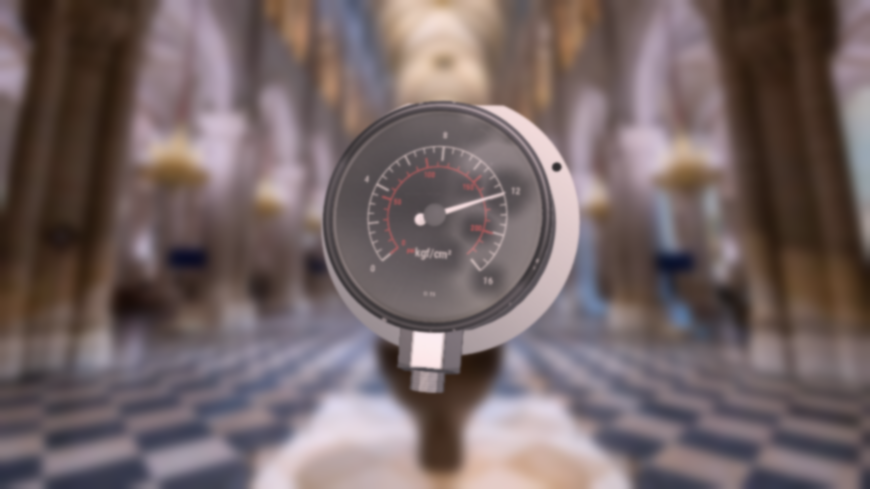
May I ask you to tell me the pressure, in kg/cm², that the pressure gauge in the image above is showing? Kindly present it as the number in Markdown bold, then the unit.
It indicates **12** kg/cm²
